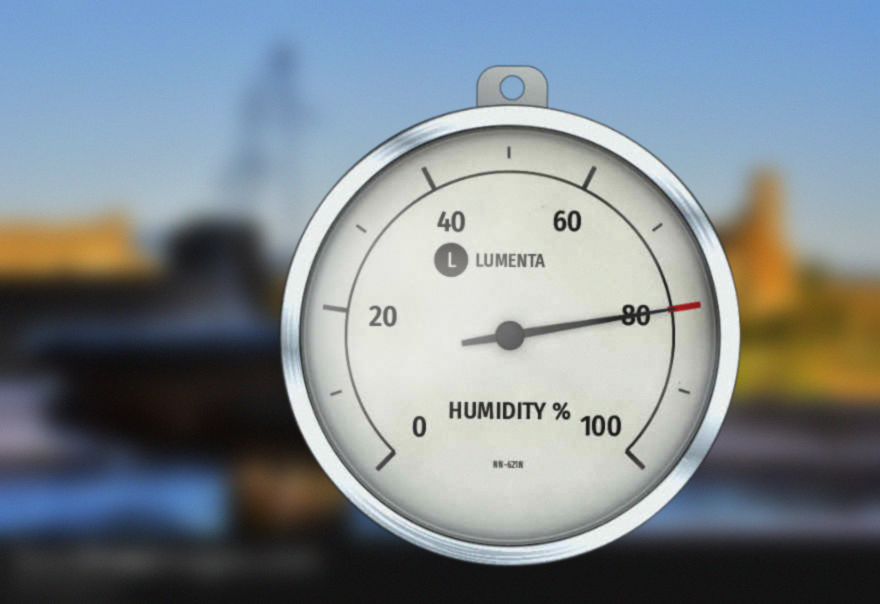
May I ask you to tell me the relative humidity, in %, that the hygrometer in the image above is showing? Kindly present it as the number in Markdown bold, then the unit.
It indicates **80** %
